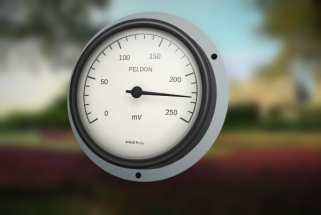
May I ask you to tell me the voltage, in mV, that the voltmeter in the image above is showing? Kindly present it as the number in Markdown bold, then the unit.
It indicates **225** mV
